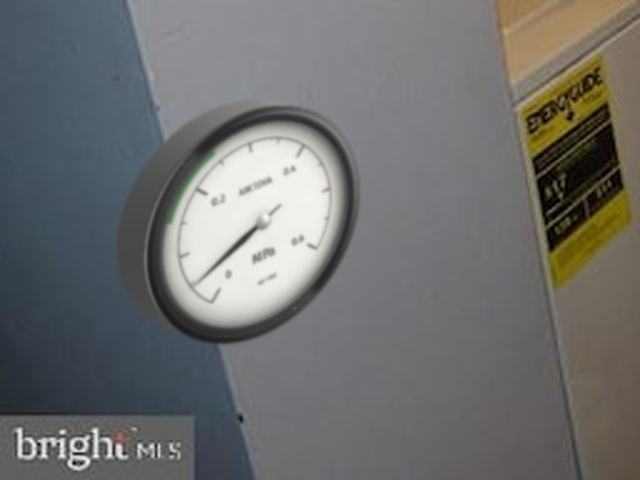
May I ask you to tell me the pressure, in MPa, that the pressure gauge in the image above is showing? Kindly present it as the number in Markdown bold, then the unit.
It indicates **0.05** MPa
